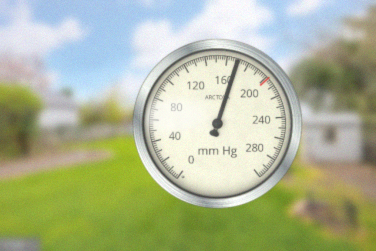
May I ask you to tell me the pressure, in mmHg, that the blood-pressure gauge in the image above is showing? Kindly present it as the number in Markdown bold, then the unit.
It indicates **170** mmHg
